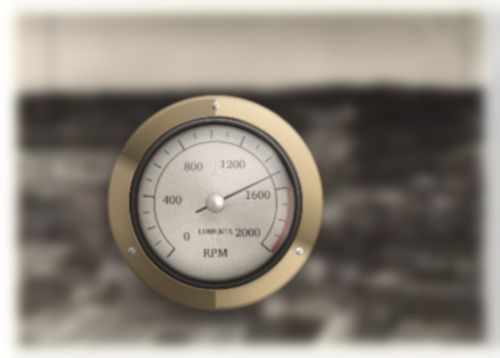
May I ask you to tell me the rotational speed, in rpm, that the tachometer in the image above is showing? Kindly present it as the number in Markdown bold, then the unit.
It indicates **1500** rpm
